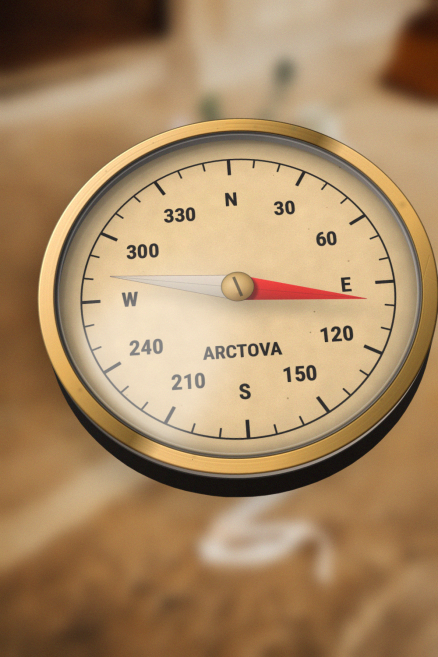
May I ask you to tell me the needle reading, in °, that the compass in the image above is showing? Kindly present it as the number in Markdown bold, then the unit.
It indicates **100** °
